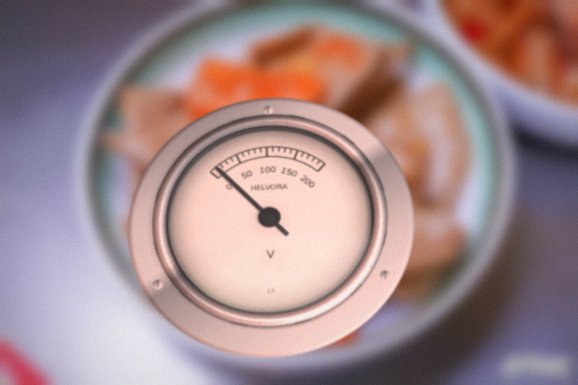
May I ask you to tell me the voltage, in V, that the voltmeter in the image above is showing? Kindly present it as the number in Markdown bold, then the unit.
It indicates **10** V
